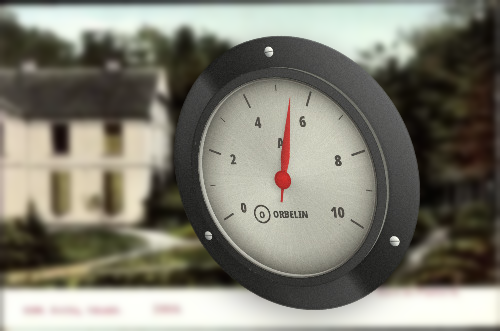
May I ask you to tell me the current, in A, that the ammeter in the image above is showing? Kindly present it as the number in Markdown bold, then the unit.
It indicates **5.5** A
